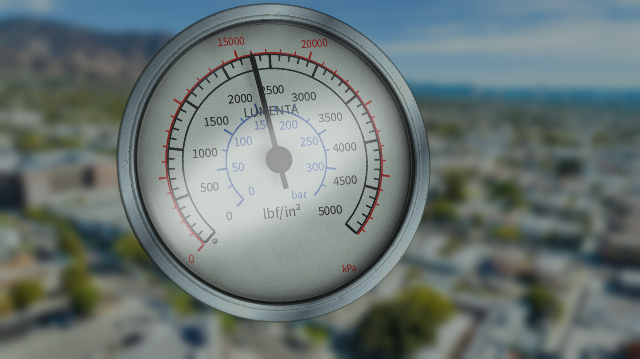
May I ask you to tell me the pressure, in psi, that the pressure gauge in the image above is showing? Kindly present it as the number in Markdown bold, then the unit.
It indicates **2300** psi
